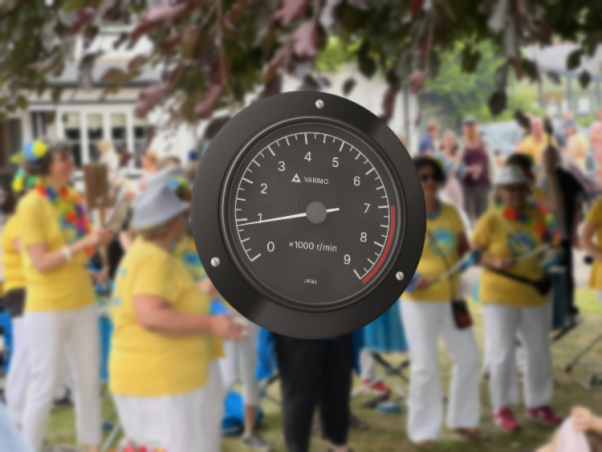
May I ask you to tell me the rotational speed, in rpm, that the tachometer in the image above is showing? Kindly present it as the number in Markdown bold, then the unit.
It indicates **875** rpm
